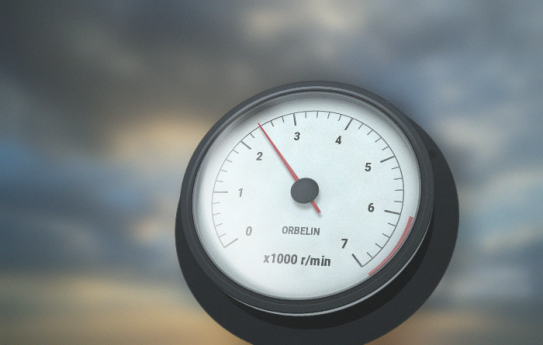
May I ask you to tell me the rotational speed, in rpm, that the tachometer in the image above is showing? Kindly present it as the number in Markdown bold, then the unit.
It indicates **2400** rpm
